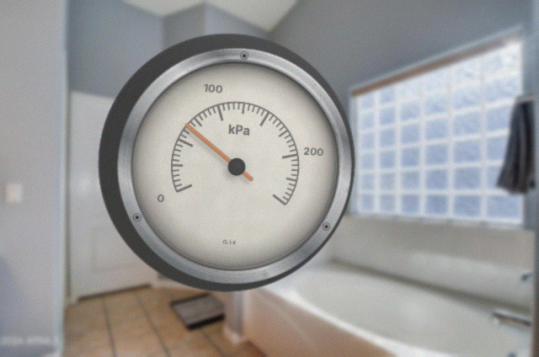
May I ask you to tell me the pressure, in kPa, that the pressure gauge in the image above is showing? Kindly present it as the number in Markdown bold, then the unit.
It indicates **65** kPa
